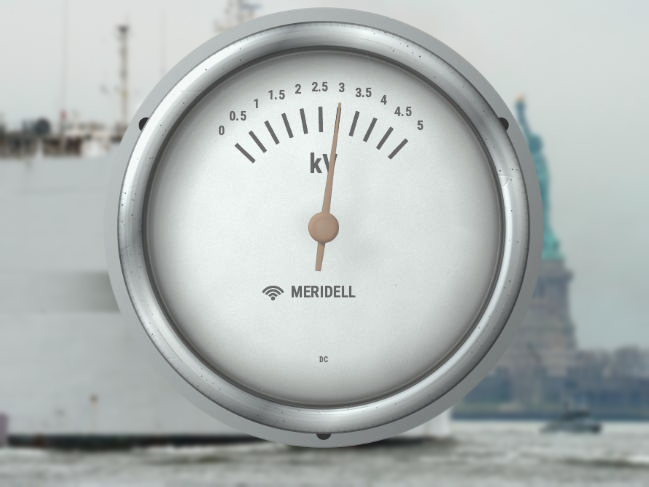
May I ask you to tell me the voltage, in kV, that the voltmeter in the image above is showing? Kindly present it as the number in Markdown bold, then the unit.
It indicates **3** kV
